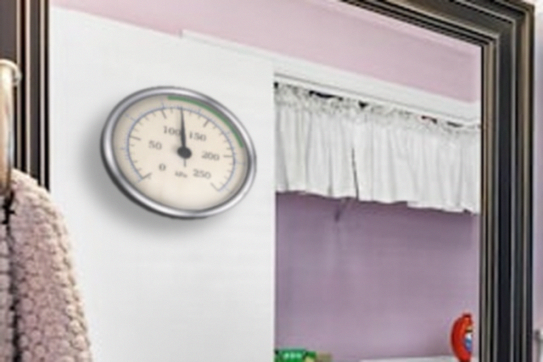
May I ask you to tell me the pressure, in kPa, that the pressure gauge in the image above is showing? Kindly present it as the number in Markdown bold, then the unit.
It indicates **120** kPa
